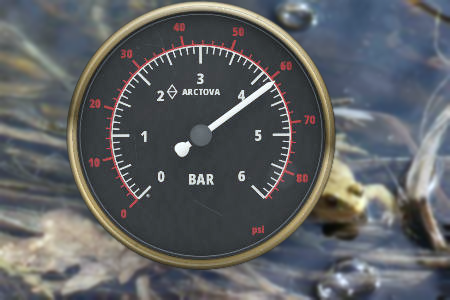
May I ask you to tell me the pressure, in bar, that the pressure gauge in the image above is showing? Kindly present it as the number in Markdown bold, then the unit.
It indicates **4.2** bar
